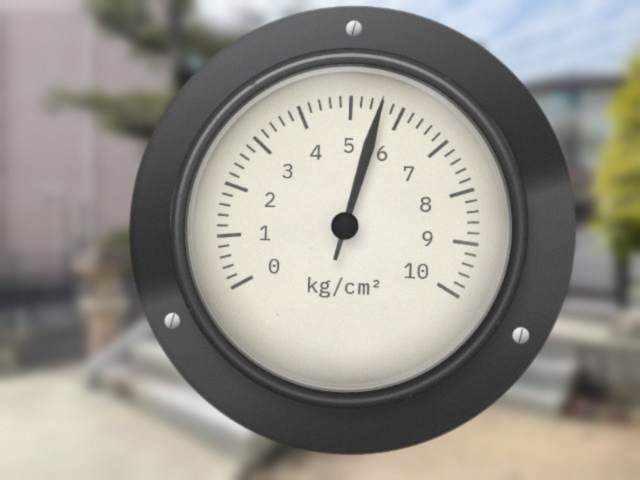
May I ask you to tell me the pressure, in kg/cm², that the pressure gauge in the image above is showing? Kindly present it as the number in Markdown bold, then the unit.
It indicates **5.6** kg/cm²
